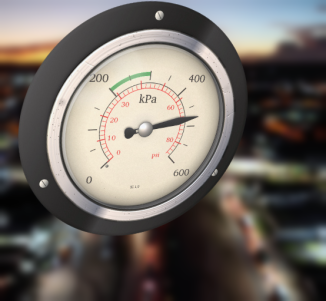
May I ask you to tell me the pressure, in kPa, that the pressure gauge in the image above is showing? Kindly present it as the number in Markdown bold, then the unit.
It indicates **475** kPa
